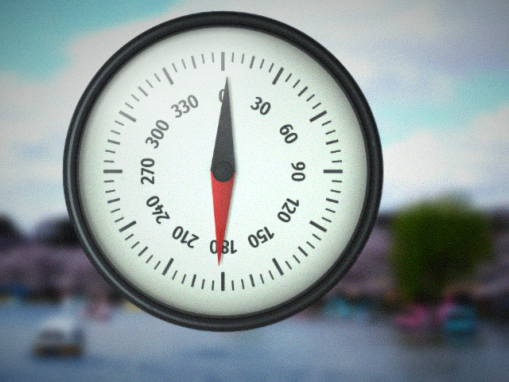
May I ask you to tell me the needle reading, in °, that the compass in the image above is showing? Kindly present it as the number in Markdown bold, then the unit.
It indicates **182.5** °
